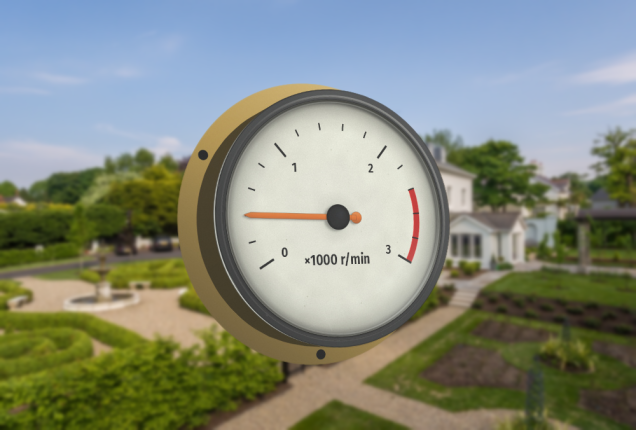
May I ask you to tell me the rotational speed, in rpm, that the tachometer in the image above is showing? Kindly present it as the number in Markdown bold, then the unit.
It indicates **400** rpm
